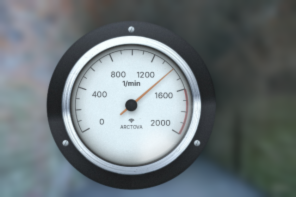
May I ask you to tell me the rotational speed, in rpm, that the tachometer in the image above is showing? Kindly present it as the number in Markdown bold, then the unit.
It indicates **1400** rpm
